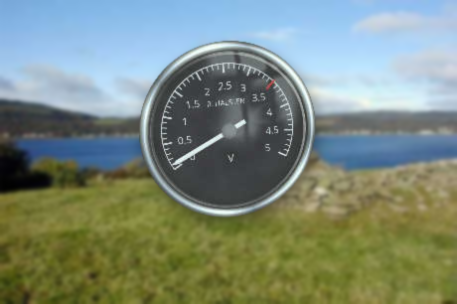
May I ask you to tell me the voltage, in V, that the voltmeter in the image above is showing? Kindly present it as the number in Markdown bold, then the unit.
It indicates **0.1** V
